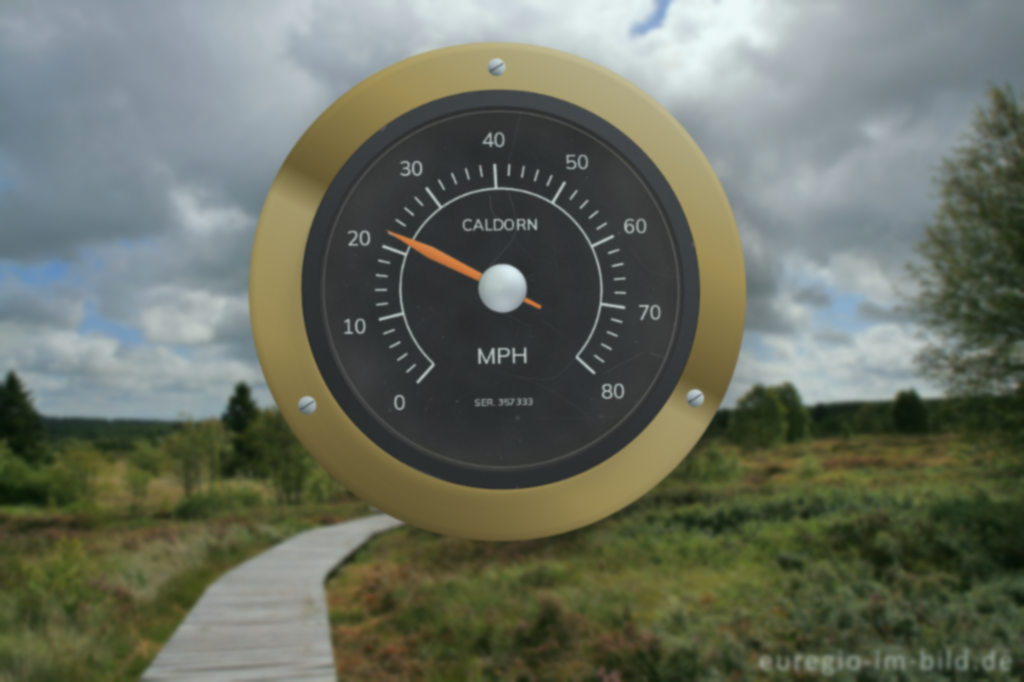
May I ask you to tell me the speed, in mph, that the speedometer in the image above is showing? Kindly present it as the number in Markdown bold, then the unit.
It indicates **22** mph
